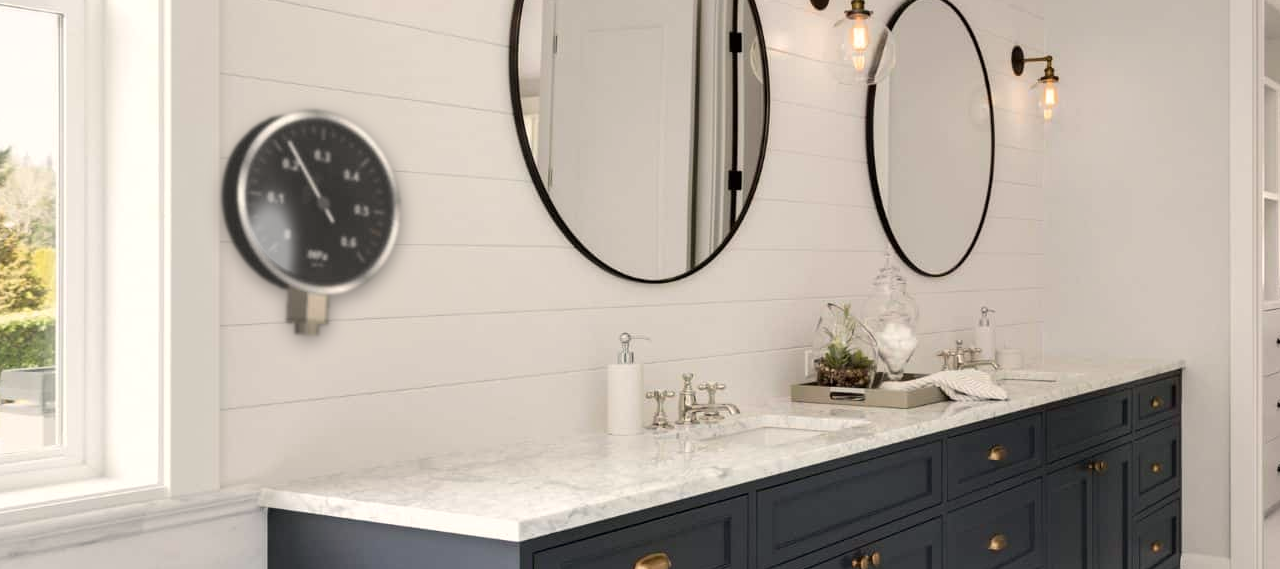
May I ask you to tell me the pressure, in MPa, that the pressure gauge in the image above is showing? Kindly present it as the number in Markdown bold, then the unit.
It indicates **0.22** MPa
